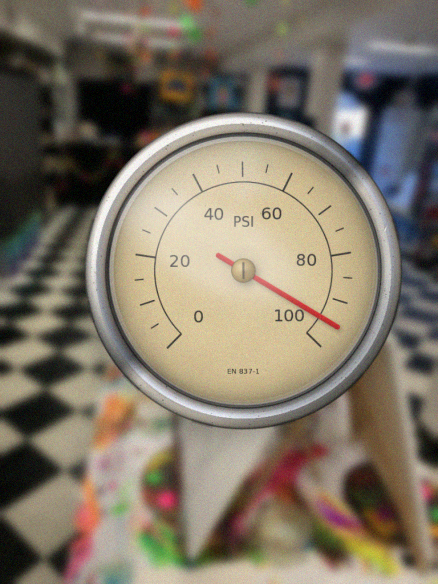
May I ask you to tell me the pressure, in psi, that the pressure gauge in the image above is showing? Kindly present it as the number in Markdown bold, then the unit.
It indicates **95** psi
